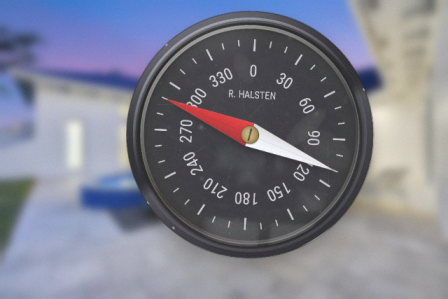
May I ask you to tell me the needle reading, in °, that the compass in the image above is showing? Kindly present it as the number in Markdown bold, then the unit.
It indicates **290** °
